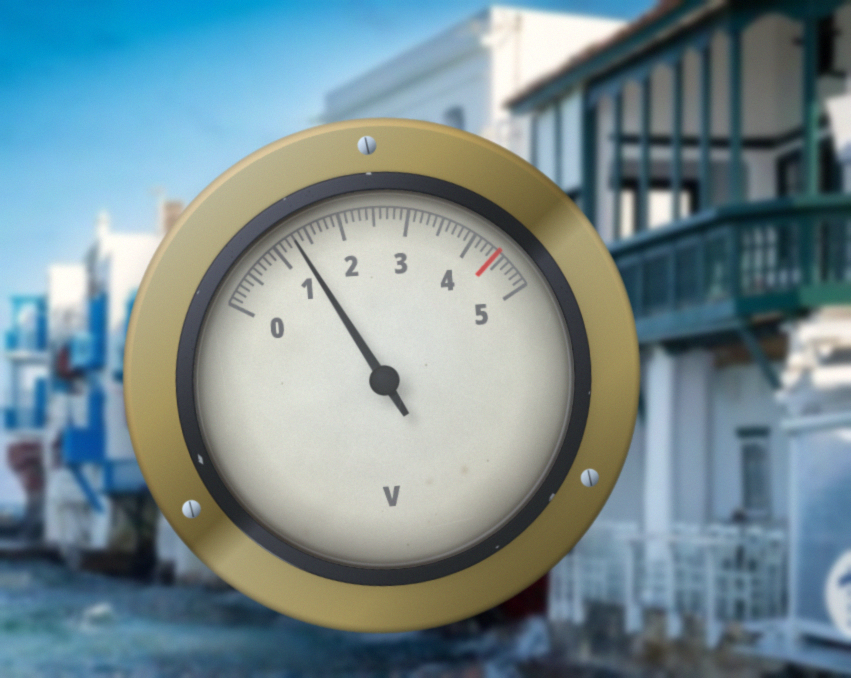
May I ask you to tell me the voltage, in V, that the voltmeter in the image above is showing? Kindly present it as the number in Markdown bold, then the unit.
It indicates **1.3** V
